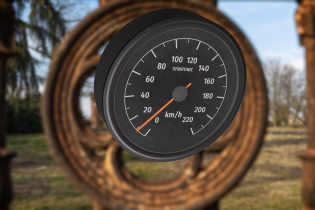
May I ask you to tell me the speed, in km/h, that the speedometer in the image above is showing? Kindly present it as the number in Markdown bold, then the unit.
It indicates **10** km/h
